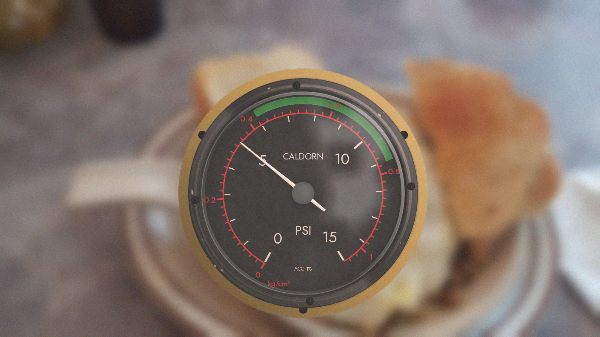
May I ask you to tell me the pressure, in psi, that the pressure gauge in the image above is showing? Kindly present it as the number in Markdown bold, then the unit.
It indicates **5** psi
